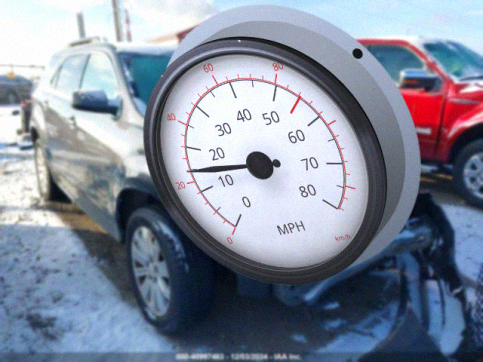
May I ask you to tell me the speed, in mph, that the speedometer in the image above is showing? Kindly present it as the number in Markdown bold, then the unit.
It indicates **15** mph
